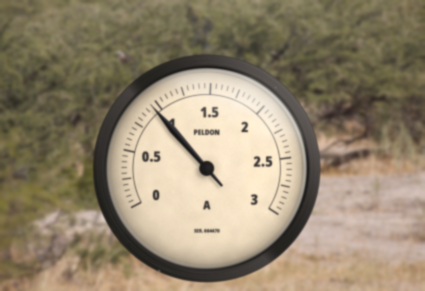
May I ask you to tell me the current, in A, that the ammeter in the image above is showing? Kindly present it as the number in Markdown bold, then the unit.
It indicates **0.95** A
